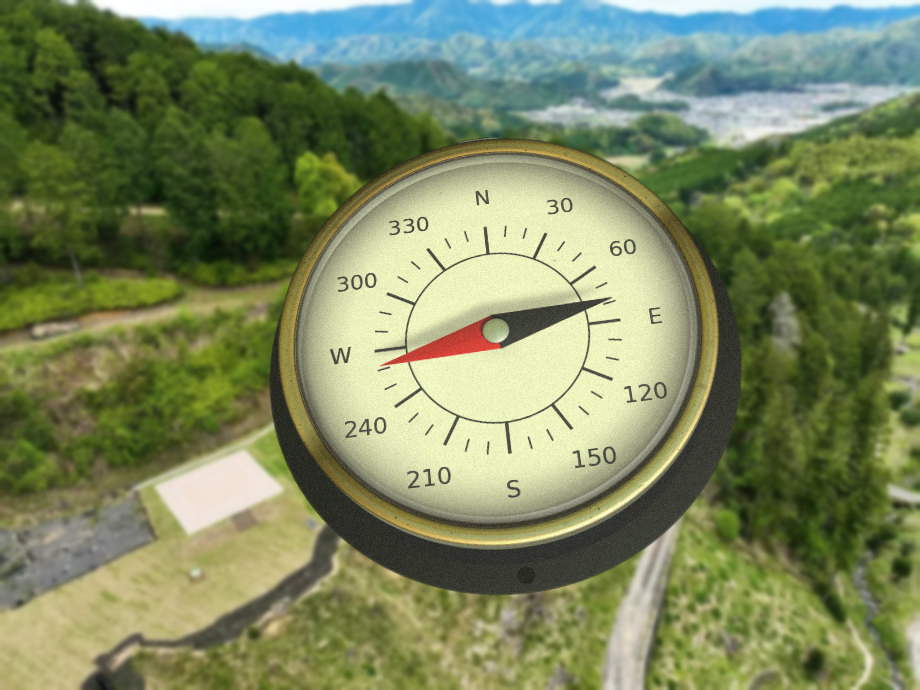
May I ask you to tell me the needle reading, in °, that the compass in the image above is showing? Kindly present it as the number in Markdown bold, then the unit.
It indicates **260** °
